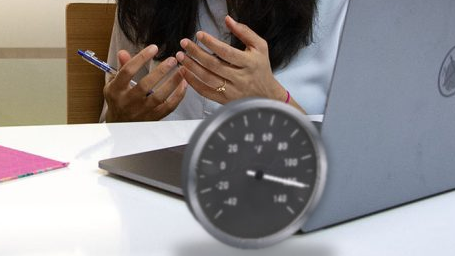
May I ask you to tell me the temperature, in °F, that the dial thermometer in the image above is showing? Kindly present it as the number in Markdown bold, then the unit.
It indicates **120** °F
